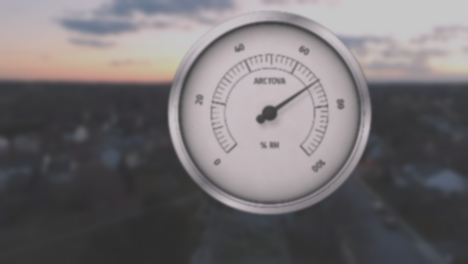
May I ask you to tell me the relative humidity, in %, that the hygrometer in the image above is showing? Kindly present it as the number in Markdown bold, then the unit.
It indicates **70** %
